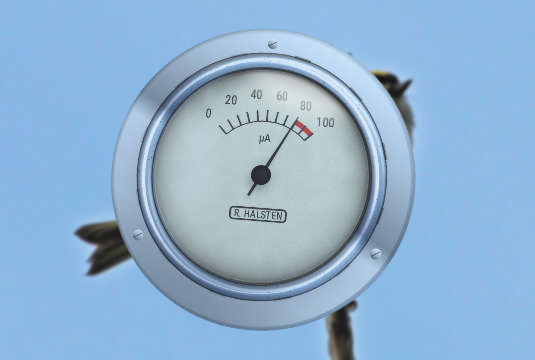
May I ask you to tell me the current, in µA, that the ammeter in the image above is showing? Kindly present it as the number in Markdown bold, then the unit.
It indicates **80** µA
